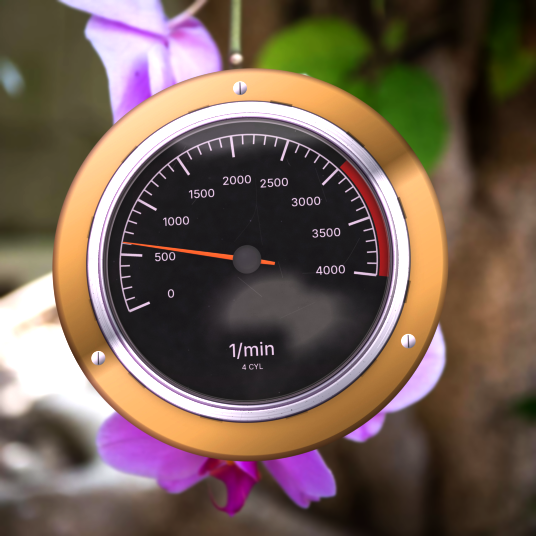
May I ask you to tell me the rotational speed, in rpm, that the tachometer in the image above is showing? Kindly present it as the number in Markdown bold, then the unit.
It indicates **600** rpm
